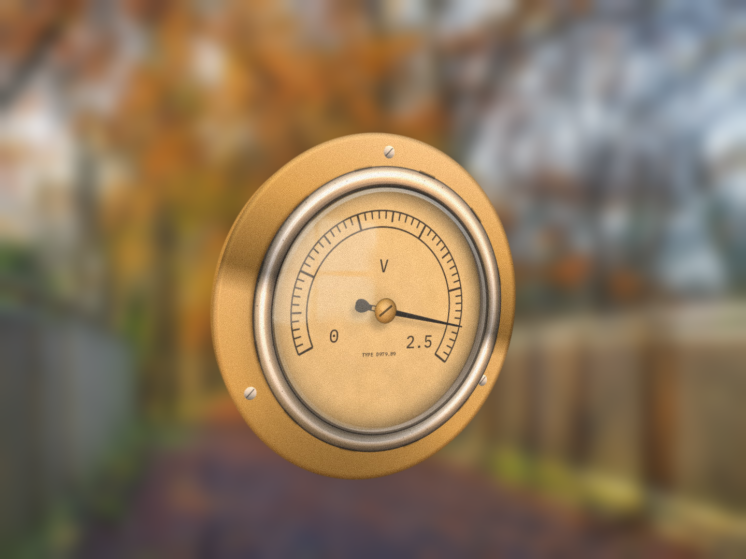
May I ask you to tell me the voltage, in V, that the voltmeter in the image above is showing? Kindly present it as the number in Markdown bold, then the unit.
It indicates **2.25** V
